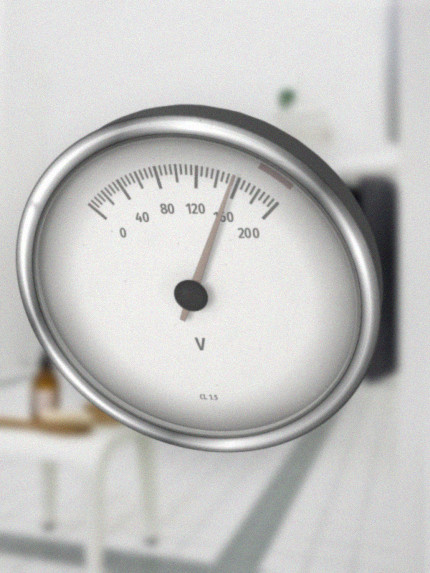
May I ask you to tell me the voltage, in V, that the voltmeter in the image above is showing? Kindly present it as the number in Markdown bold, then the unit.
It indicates **155** V
